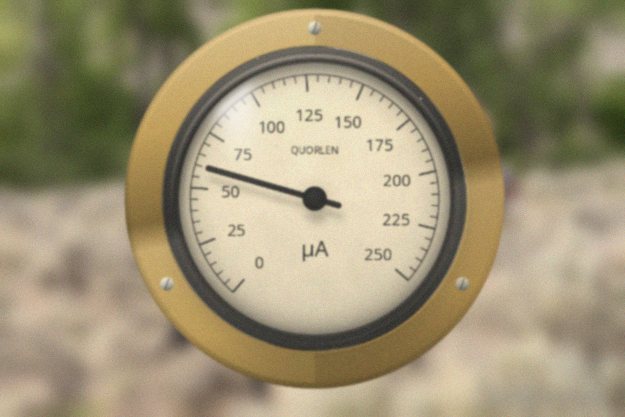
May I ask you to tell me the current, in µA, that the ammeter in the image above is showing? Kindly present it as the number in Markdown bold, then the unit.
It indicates **60** µA
